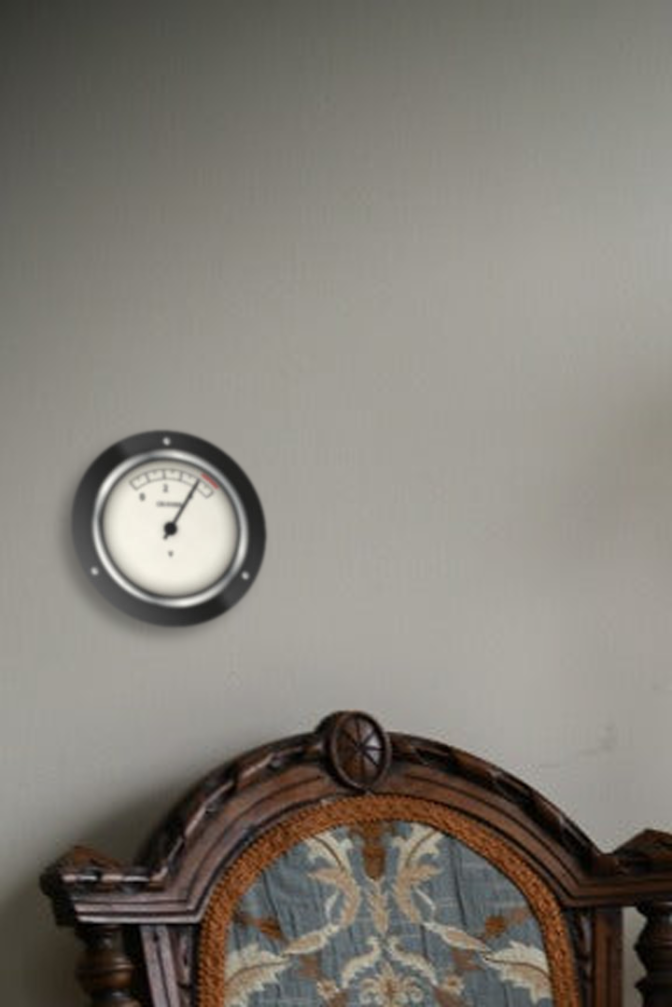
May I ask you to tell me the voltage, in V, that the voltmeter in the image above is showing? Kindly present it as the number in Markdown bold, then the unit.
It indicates **4** V
